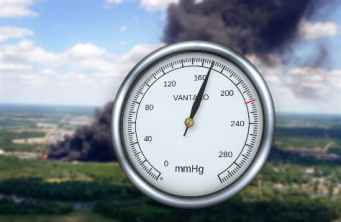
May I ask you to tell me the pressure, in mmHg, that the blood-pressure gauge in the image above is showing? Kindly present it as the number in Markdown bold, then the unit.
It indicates **170** mmHg
